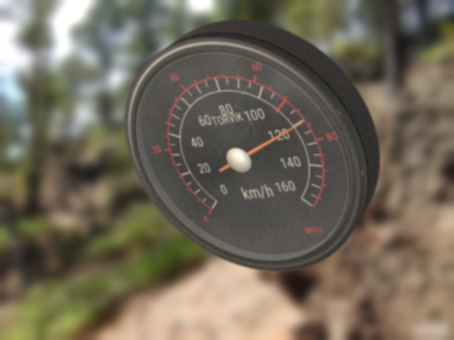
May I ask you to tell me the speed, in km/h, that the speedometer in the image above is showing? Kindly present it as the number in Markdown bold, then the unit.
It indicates **120** km/h
